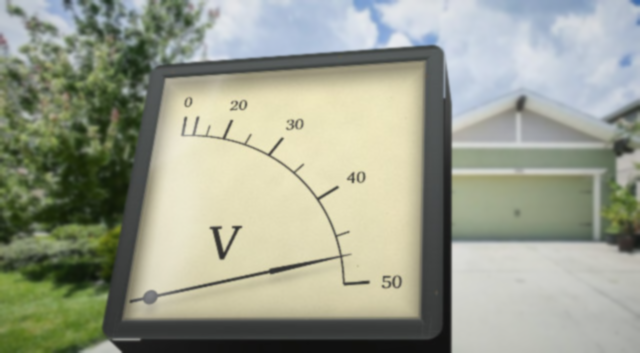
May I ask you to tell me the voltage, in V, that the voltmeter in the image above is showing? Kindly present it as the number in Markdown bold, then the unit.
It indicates **47.5** V
